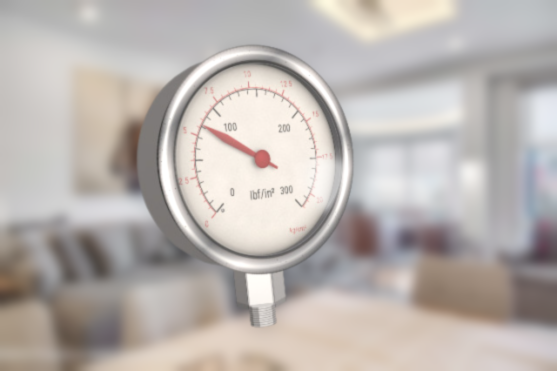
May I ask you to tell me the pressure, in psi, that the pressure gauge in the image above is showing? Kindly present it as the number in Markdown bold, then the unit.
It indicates **80** psi
